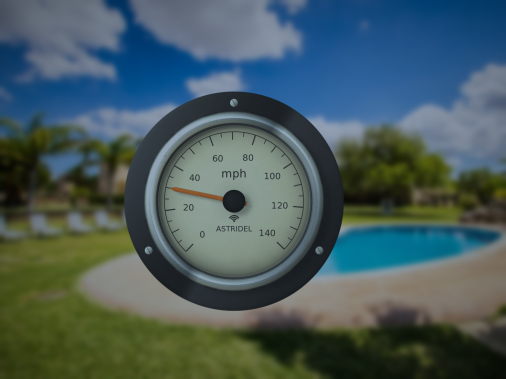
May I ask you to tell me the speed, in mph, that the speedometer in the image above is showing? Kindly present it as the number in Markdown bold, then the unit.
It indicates **30** mph
